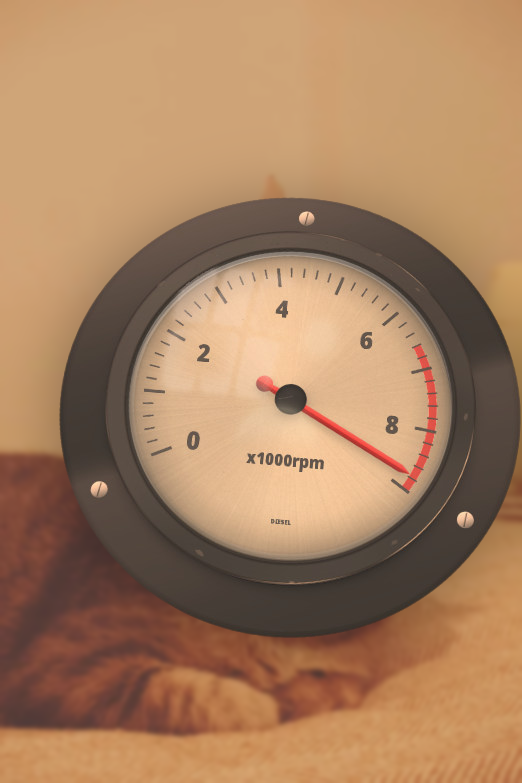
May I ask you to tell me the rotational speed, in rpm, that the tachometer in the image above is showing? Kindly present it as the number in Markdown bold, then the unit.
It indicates **8800** rpm
